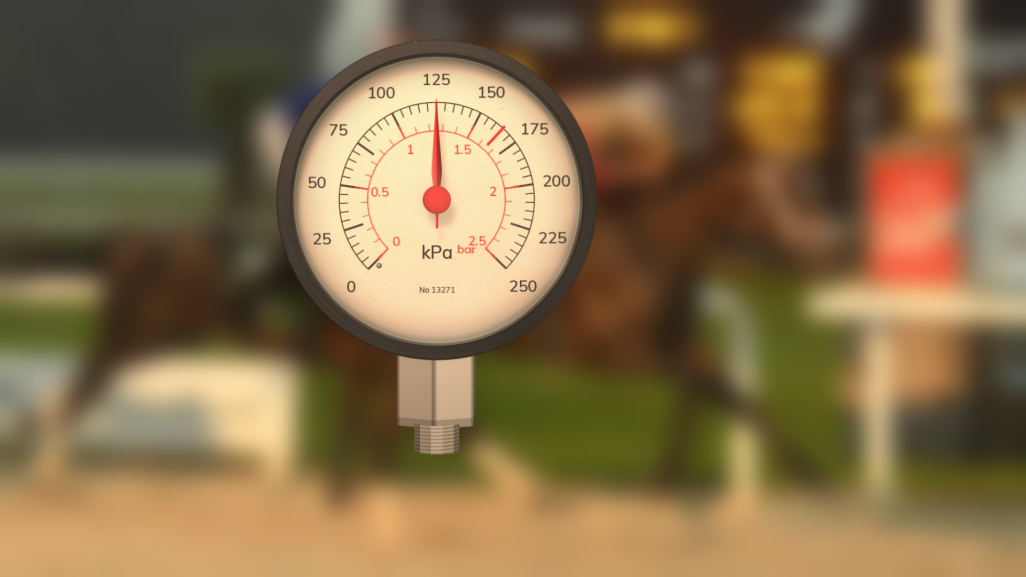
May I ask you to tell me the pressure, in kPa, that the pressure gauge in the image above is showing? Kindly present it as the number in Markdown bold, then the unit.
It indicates **125** kPa
